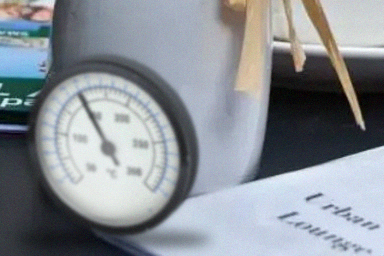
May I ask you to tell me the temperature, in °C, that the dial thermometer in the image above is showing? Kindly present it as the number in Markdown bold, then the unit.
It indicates **150** °C
